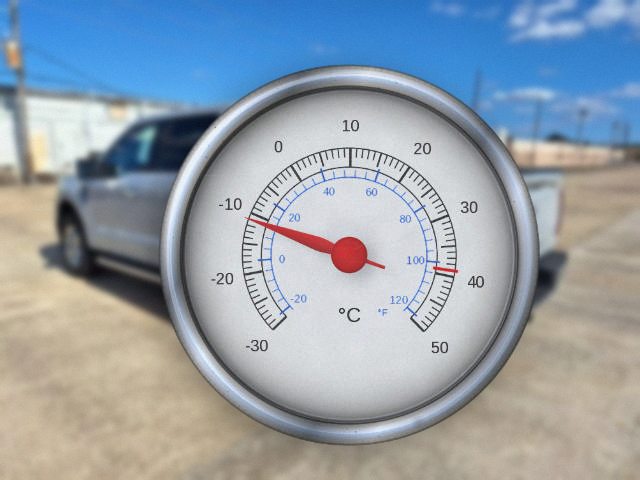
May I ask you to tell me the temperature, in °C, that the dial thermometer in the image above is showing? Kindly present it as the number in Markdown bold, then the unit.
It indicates **-11** °C
